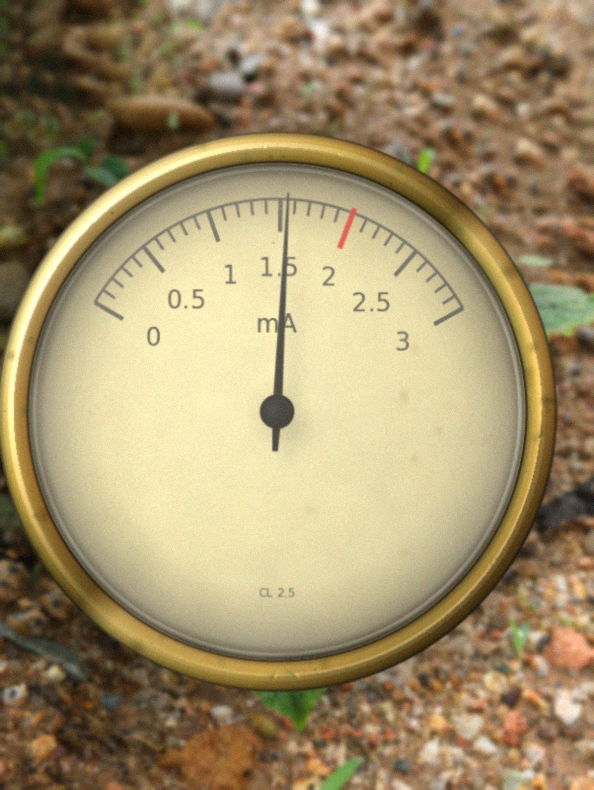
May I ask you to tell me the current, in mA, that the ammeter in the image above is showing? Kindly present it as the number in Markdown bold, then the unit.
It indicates **1.55** mA
